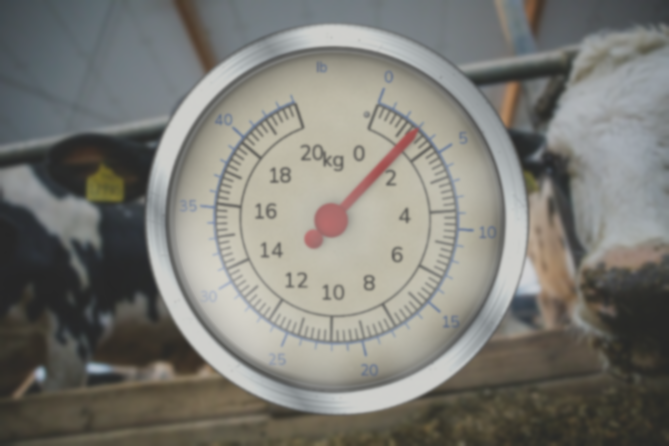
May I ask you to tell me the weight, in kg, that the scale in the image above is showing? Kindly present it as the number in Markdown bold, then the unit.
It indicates **1.4** kg
